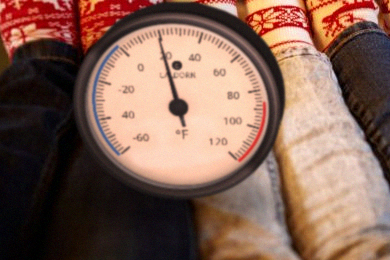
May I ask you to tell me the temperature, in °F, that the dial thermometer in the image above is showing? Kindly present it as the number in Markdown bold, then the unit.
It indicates **20** °F
